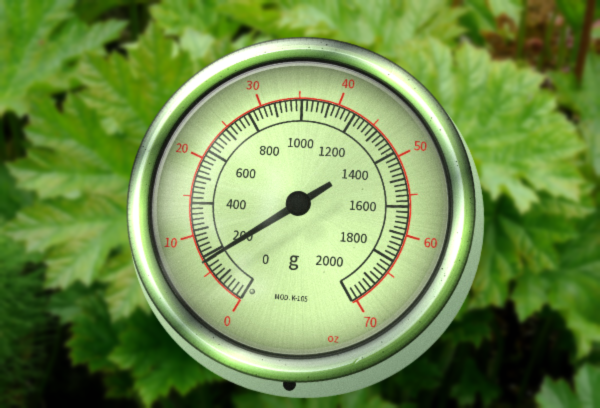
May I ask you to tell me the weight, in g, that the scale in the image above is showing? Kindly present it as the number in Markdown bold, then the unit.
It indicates **180** g
